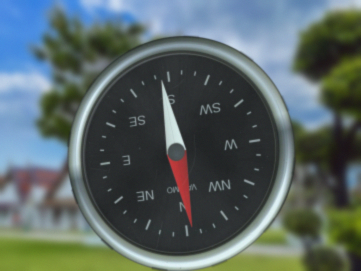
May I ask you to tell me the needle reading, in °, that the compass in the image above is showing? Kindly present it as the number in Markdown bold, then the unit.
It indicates **355** °
